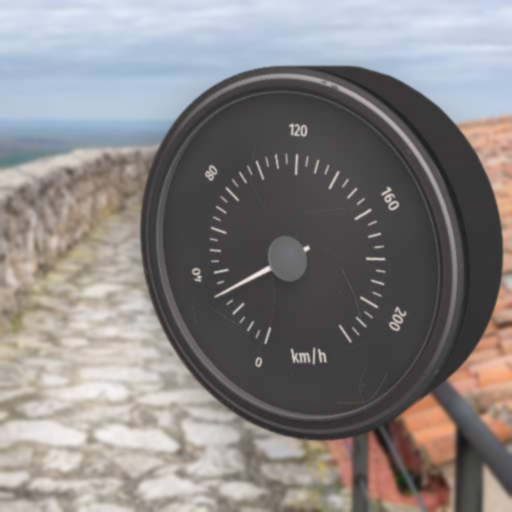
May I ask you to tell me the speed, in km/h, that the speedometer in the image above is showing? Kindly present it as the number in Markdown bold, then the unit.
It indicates **30** km/h
